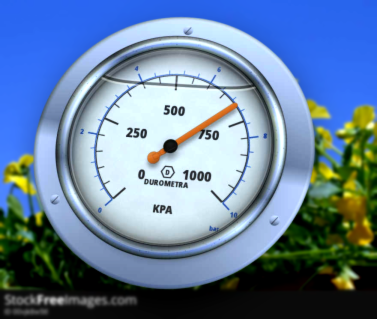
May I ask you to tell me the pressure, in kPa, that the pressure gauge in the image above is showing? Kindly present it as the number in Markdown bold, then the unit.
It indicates **700** kPa
